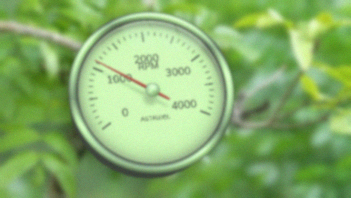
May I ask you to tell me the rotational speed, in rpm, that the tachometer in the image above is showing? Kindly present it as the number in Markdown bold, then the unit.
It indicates **1100** rpm
